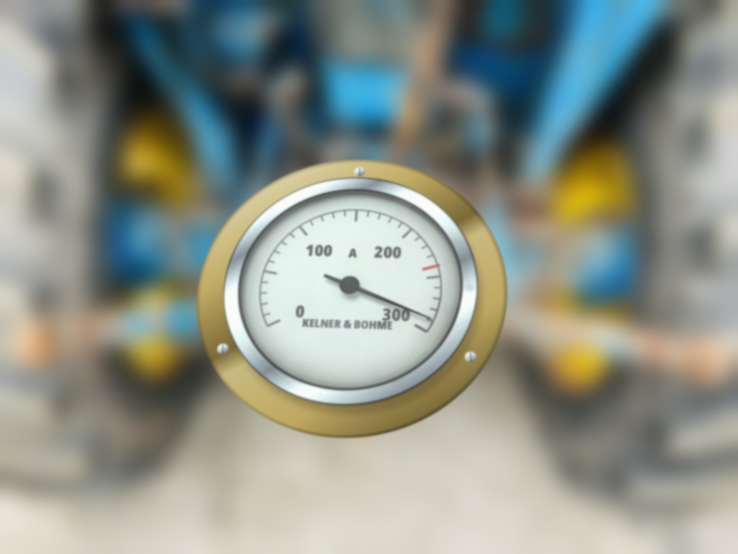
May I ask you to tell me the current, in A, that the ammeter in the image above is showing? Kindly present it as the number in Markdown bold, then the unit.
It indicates **290** A
